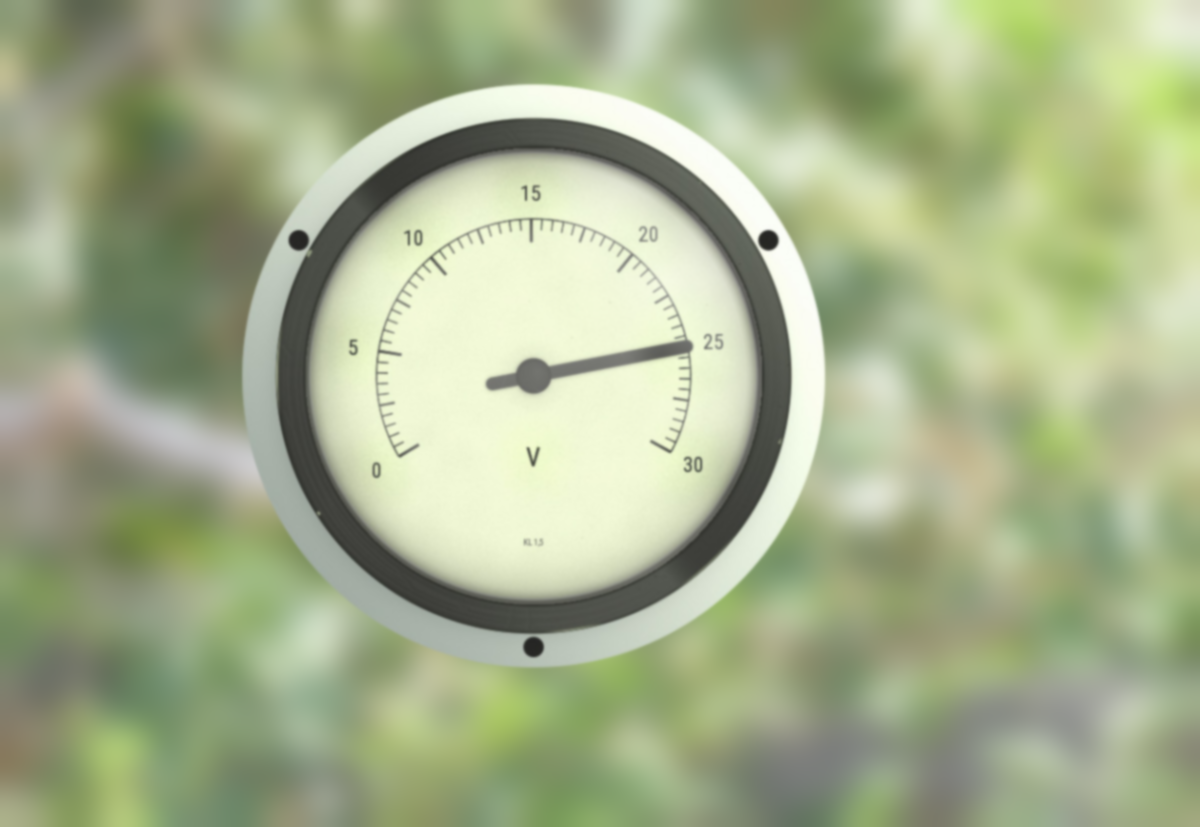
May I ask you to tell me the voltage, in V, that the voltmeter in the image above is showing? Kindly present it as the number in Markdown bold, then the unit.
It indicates **25** V
